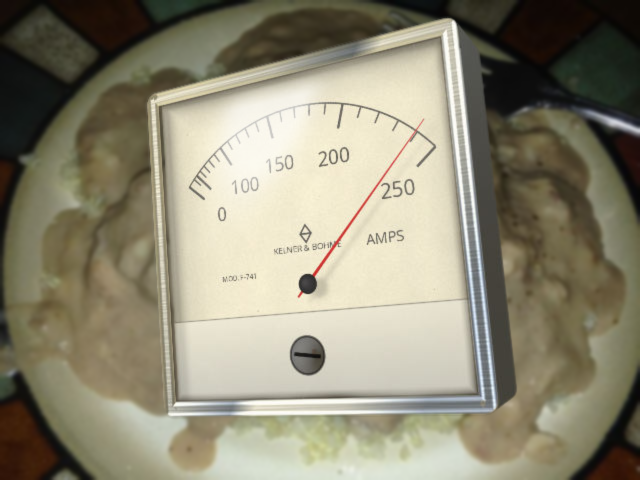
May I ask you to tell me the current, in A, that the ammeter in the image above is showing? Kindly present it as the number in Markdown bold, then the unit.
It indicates **240** A
